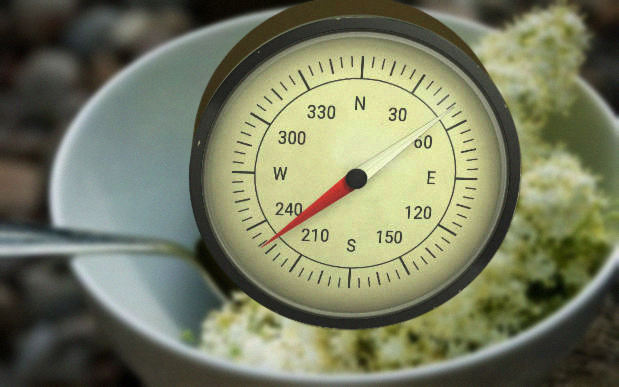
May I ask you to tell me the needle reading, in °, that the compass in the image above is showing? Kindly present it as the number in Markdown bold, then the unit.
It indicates **230** °
